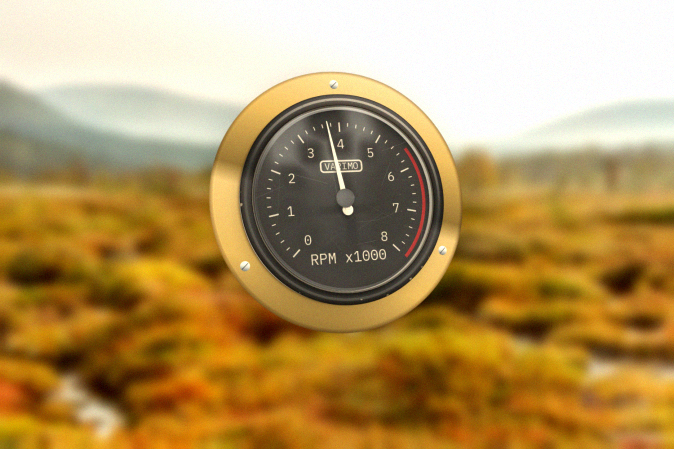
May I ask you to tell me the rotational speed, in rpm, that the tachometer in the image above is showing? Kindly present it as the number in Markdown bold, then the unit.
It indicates **3700** rpm
